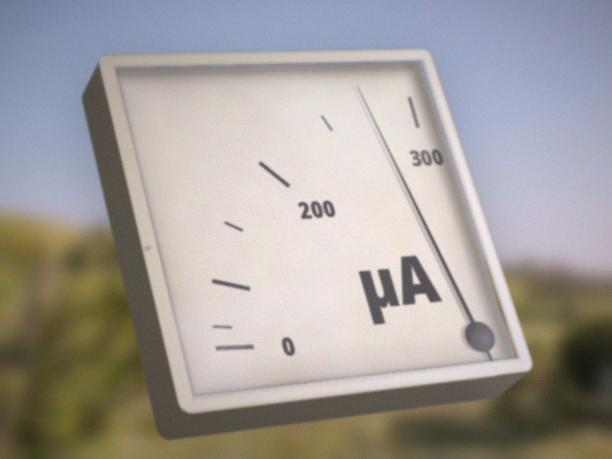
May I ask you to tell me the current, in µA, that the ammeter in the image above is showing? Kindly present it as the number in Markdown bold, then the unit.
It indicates **275** µA
